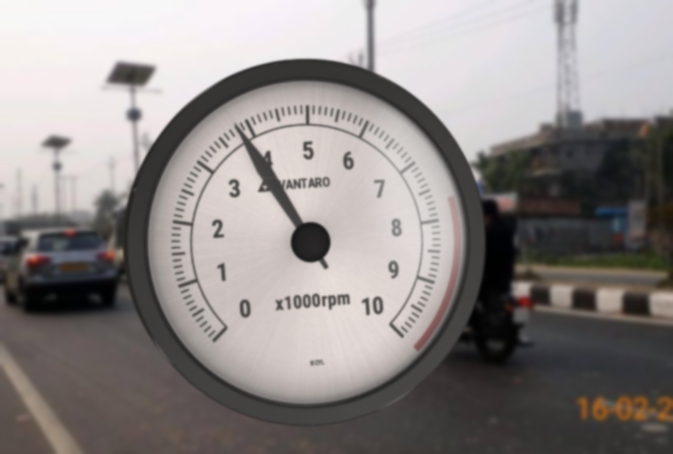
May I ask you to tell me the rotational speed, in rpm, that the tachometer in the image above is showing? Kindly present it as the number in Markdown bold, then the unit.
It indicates **3800** rpm
